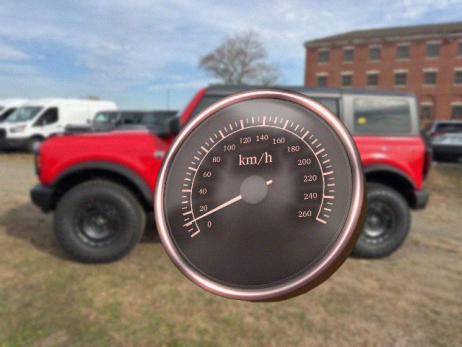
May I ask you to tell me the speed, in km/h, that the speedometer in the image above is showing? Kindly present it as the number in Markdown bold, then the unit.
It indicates **10** km/h
